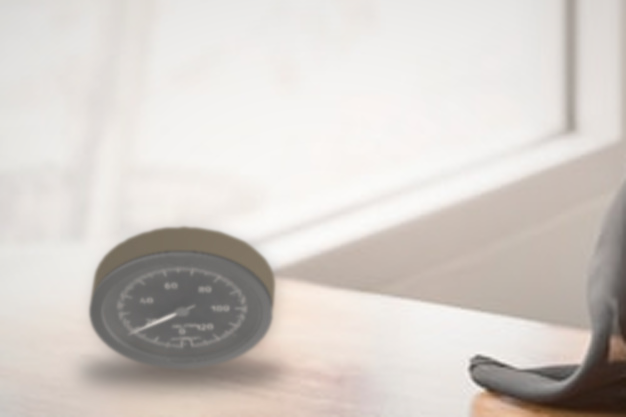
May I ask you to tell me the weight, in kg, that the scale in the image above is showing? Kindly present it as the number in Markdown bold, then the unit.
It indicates **20** kg
